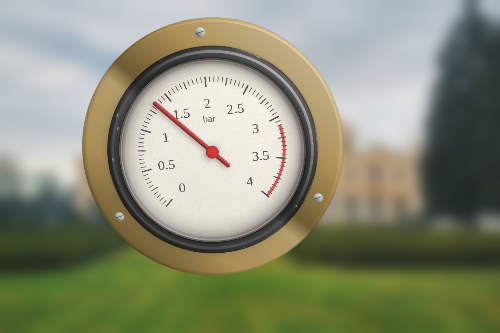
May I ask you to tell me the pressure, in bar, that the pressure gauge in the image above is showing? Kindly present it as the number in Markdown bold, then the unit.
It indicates **1.35** bar
